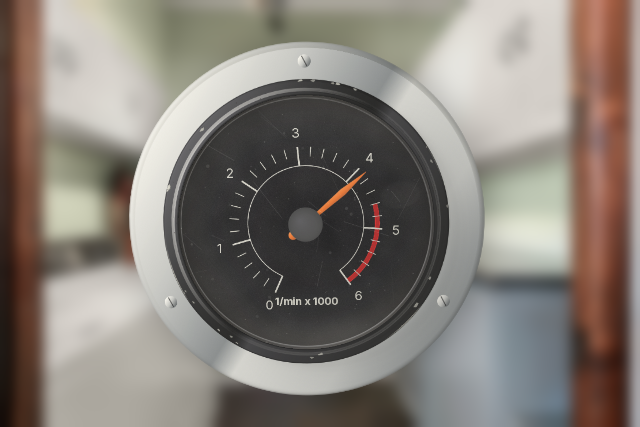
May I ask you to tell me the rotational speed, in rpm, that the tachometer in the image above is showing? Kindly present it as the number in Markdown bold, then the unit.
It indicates **4100** rpm
